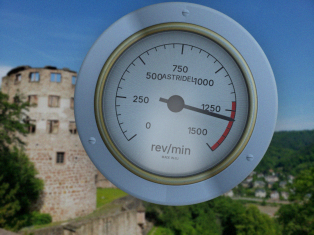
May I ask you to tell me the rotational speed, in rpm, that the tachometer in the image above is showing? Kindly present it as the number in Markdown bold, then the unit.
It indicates **1300** rpm
